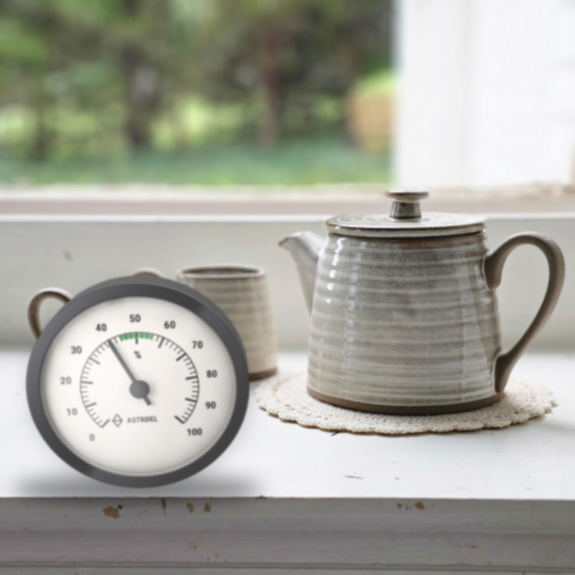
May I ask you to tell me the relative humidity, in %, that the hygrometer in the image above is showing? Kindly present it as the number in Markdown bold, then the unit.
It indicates **40** %
